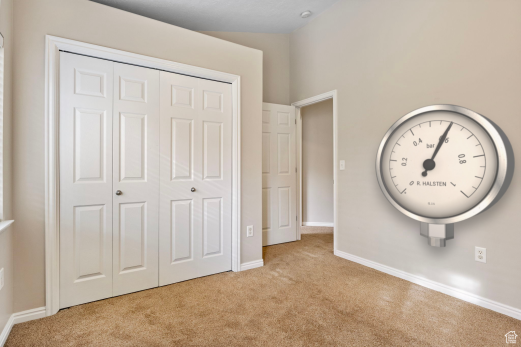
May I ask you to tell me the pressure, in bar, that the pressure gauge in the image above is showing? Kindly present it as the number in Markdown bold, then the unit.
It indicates **0.6** bar
